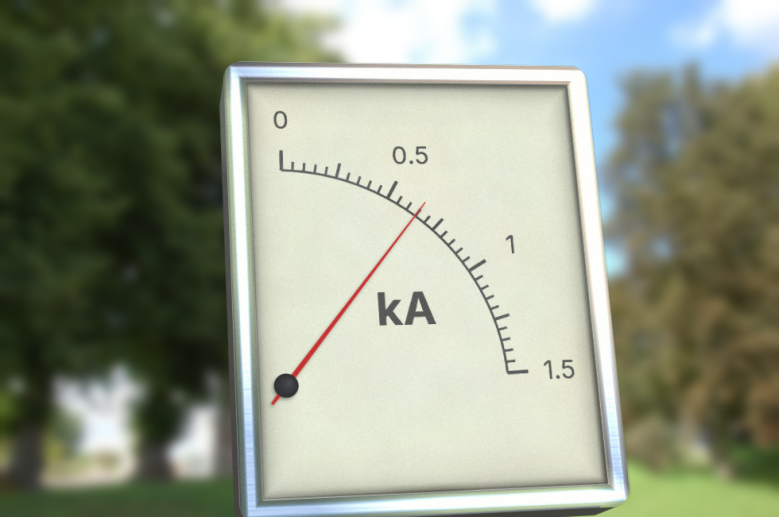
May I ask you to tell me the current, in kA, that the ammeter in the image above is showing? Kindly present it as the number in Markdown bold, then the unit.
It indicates **0.65** kA
